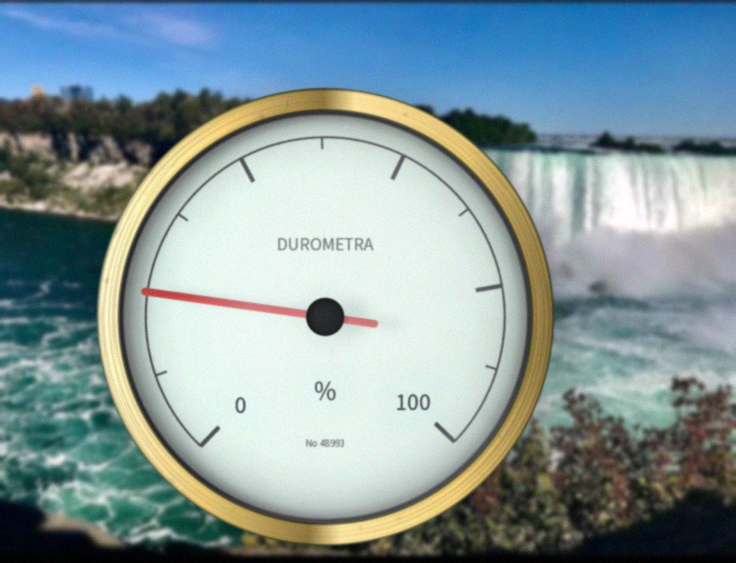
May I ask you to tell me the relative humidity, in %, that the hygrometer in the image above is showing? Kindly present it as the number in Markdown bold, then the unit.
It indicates **20** %
